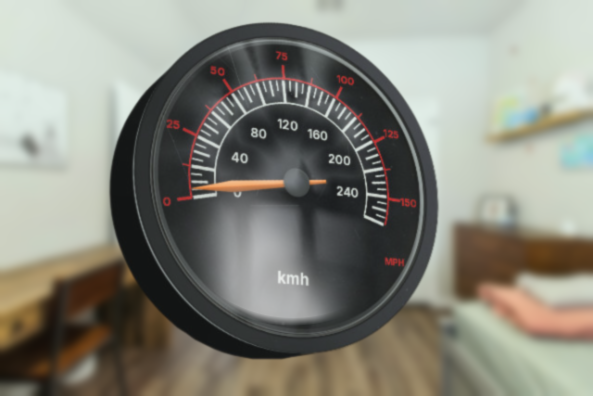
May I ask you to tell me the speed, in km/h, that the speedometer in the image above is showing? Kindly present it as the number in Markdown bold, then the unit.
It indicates **5** km/h
